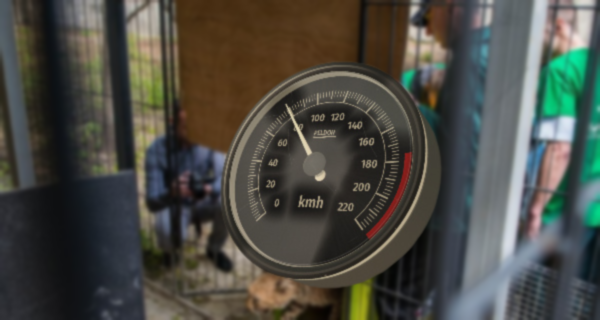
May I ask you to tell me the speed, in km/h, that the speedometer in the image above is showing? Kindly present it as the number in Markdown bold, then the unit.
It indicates **80** km/h
